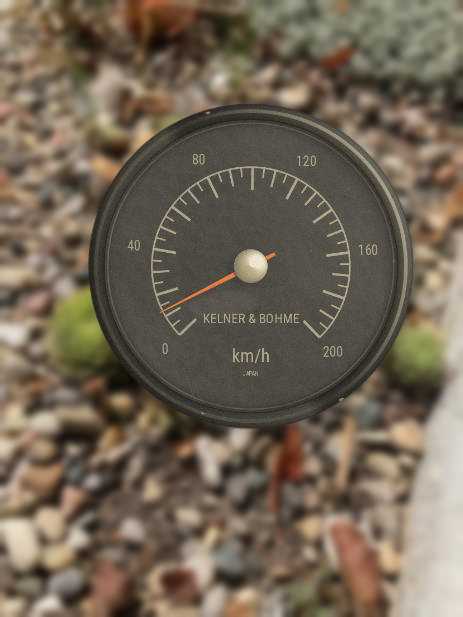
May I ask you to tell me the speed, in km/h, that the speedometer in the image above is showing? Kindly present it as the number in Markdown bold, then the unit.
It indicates **12.5** km/h
